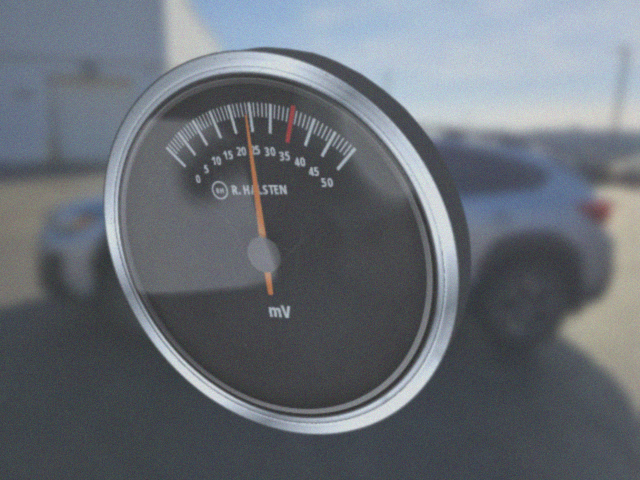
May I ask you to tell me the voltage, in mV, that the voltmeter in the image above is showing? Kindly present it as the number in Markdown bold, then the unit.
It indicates **25** mV
